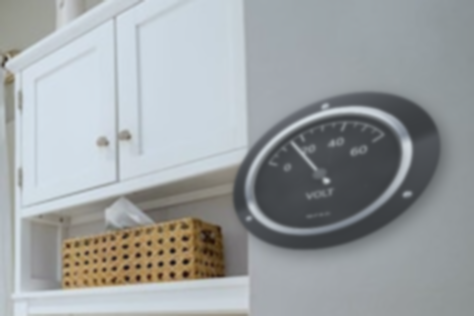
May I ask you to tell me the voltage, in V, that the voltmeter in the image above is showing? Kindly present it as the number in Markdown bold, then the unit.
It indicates **15** V
